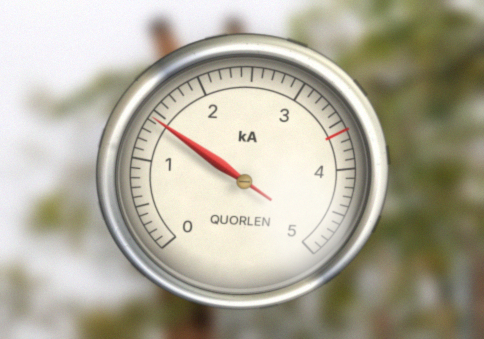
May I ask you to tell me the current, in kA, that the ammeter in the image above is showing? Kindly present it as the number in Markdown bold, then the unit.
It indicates **1.45** kA
